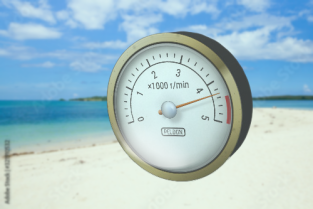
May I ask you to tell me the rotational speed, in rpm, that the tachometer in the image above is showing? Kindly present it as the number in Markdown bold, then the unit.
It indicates **4300** rpm
